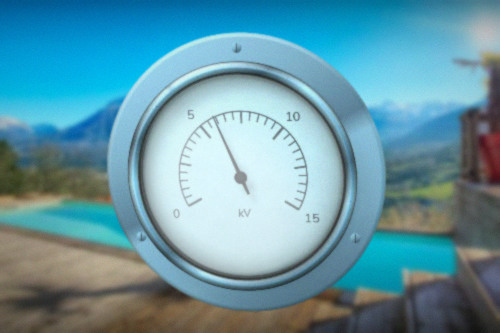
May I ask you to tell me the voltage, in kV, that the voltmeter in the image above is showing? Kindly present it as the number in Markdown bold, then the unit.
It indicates **6** kV
